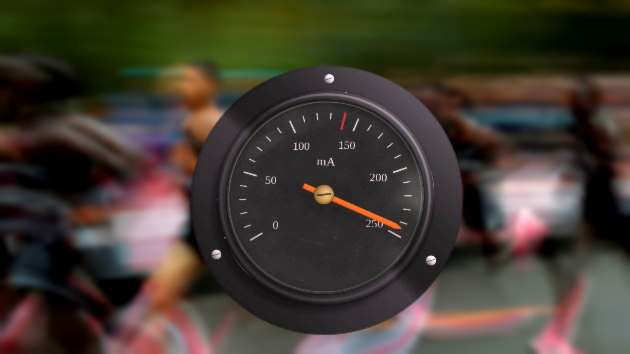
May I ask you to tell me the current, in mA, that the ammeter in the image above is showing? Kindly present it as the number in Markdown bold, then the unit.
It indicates **245** mA
